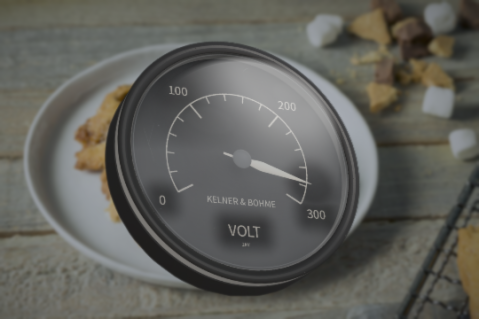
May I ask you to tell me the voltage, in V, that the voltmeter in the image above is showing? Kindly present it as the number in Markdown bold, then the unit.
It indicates **280** V
